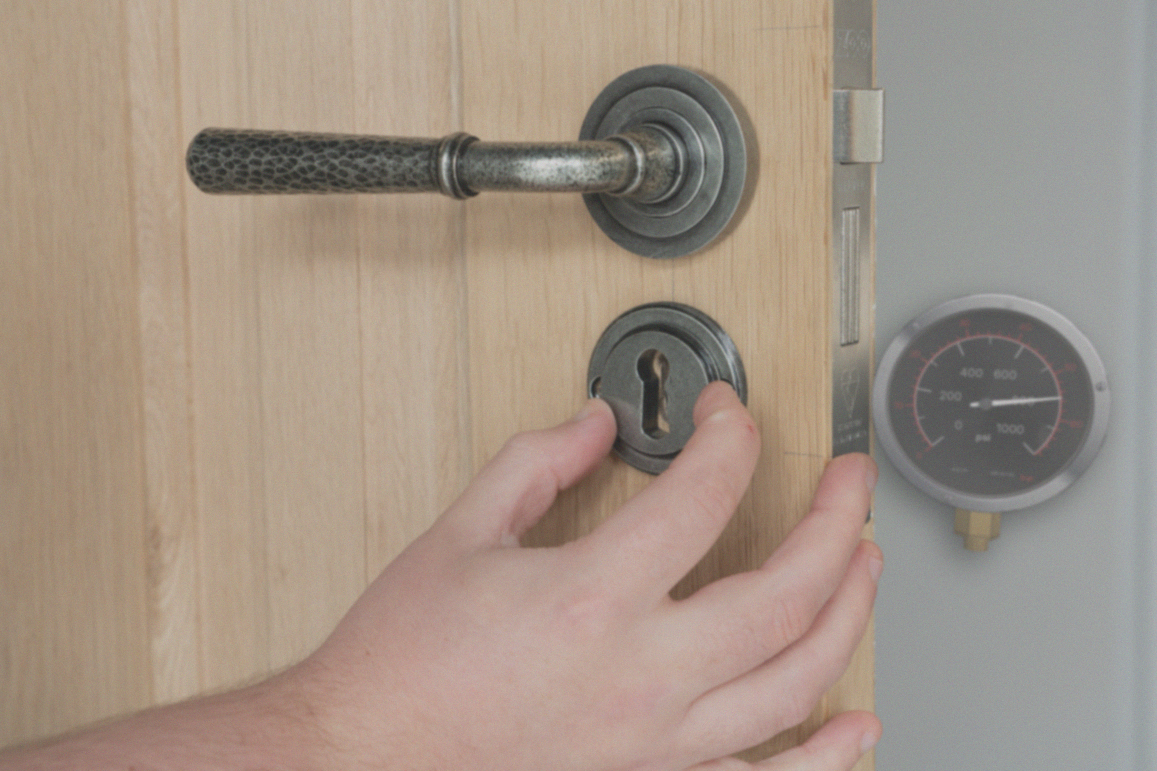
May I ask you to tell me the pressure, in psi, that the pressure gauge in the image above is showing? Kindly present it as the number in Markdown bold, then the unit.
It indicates **800** psi
